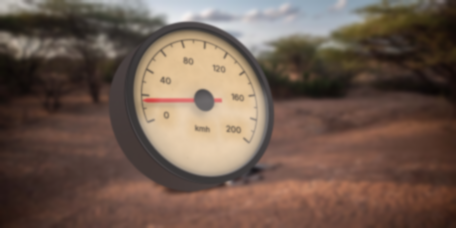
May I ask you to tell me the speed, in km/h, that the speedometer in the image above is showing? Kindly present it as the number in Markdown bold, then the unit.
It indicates **15** km/h
